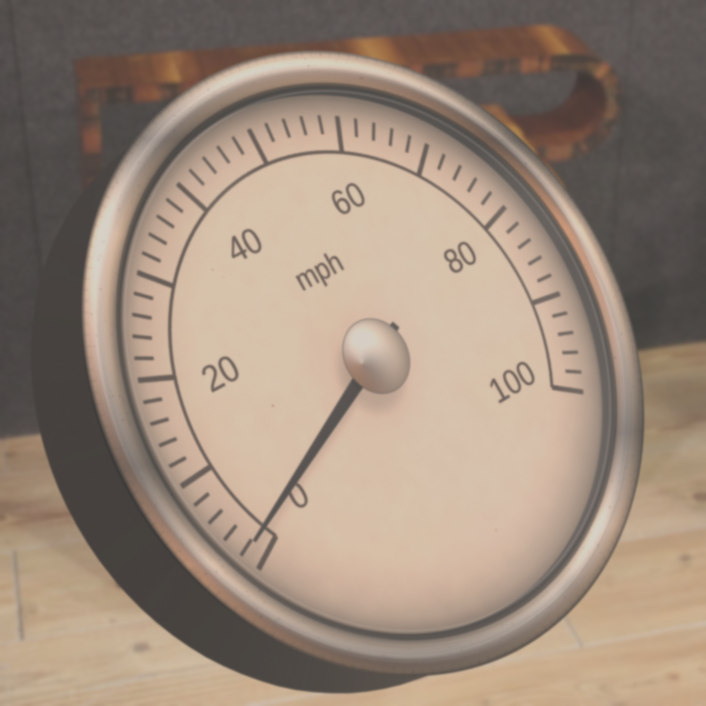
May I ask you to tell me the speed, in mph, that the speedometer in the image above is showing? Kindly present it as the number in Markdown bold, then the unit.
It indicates **2** mph
